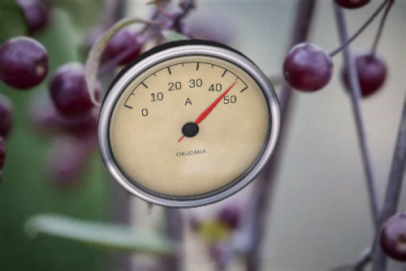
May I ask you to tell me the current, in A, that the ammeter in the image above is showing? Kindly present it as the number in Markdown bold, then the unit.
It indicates **45** A
